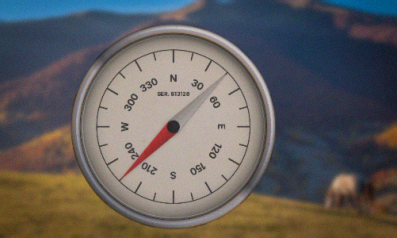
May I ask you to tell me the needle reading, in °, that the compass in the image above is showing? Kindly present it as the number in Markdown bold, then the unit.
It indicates **225** °
